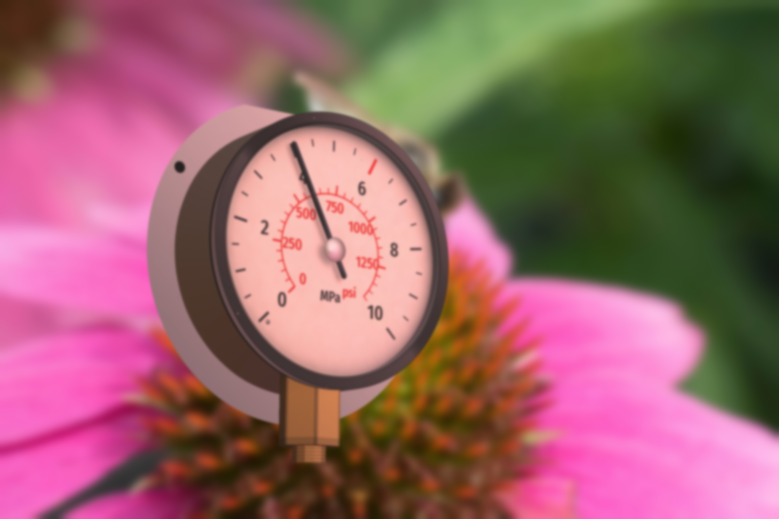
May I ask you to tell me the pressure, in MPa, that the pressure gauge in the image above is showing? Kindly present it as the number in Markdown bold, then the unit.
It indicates **4** MPa
